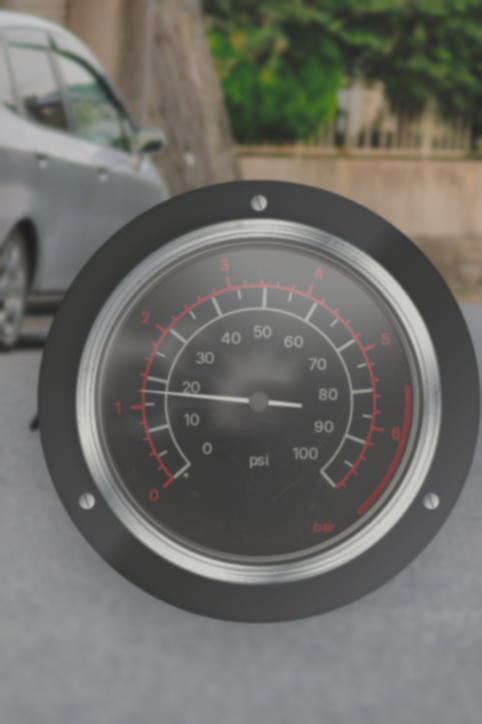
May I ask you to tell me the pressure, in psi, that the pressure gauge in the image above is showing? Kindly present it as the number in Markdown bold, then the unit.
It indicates **17.5** psi
